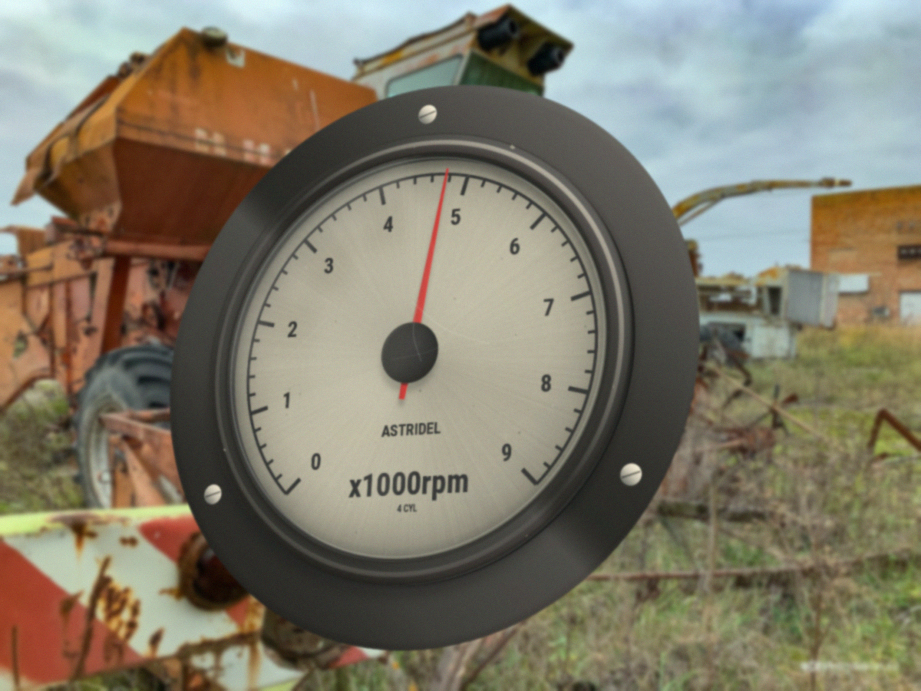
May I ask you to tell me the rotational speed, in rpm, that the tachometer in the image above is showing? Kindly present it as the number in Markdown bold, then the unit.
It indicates **4800** rpm
